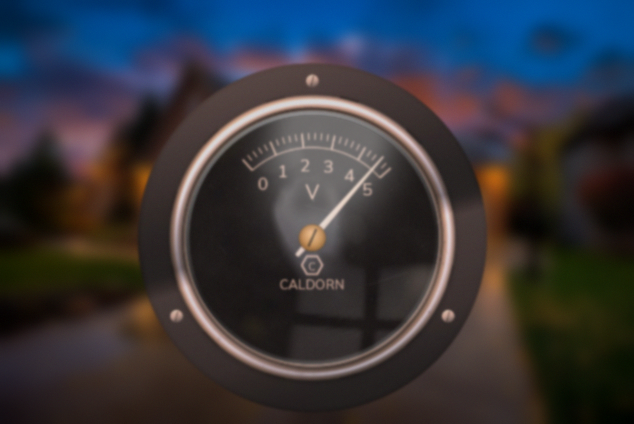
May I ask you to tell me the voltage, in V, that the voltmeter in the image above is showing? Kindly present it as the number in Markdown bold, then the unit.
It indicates **4.6** V
